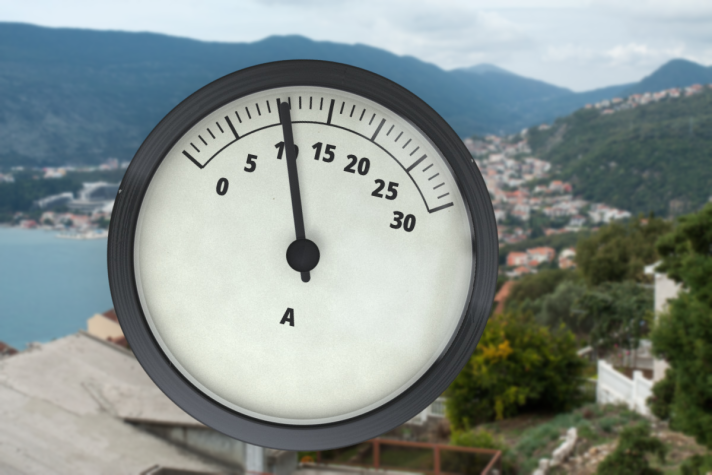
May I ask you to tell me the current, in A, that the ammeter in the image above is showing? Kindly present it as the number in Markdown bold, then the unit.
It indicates **10.5** A
